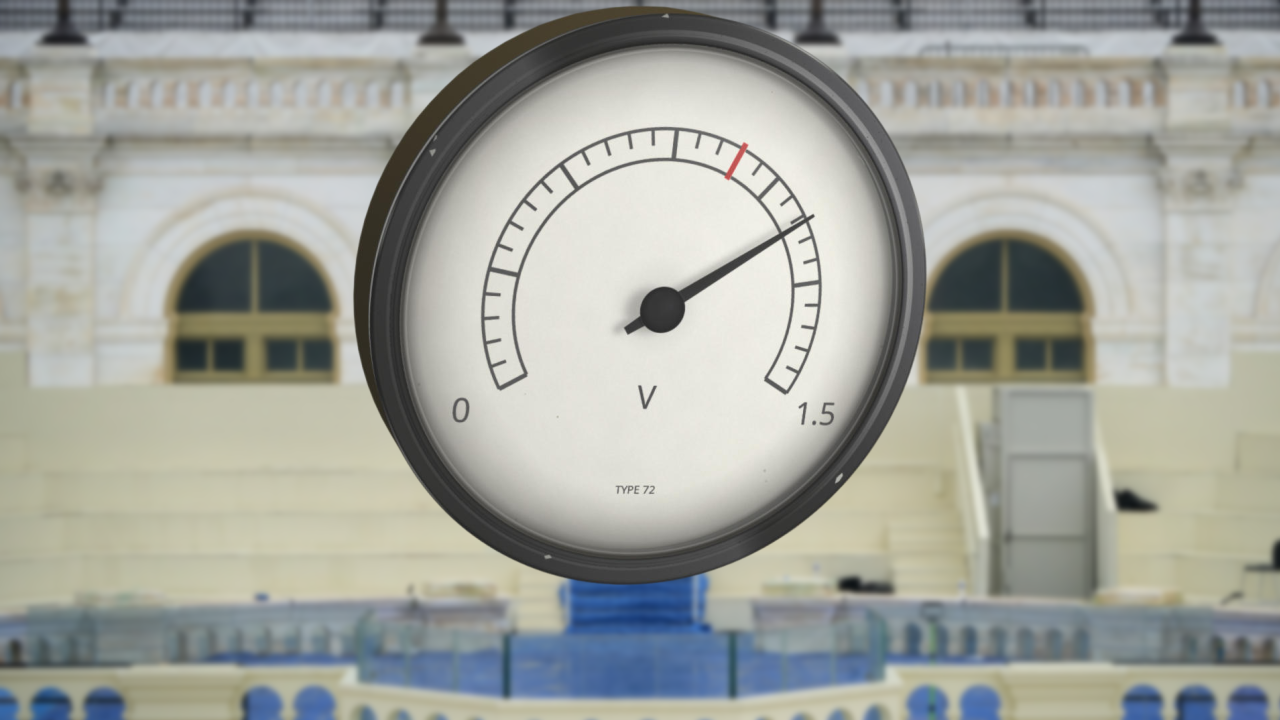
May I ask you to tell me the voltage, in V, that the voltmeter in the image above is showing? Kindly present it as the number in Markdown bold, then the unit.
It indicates **1.1** V
